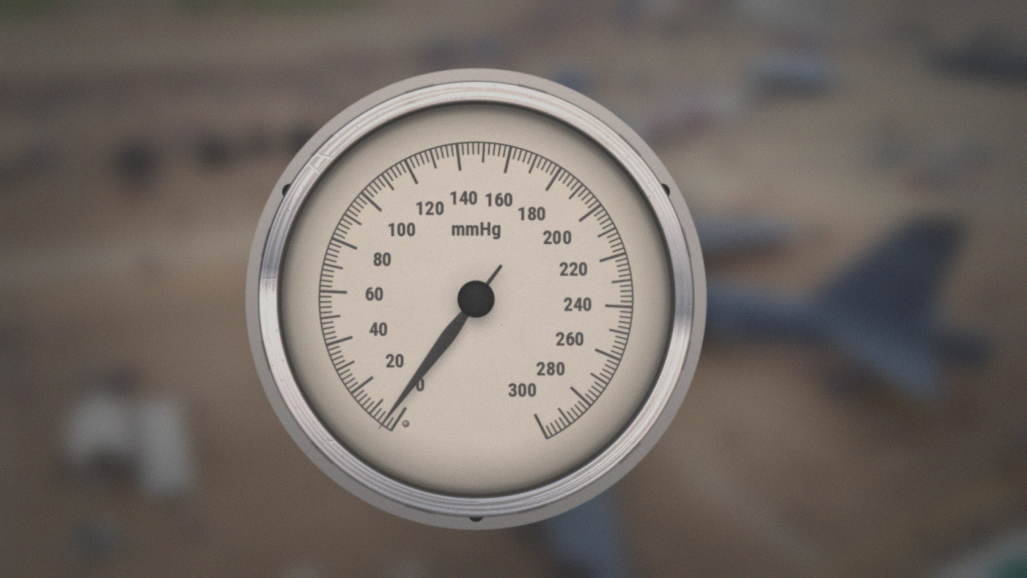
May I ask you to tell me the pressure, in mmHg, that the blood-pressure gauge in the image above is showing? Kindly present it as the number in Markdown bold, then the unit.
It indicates **4** mmHg
